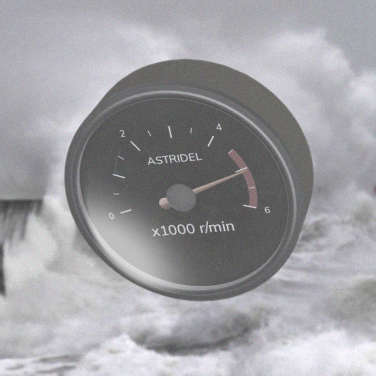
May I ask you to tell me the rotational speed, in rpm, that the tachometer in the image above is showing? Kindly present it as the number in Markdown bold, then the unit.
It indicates **5000** rpm
